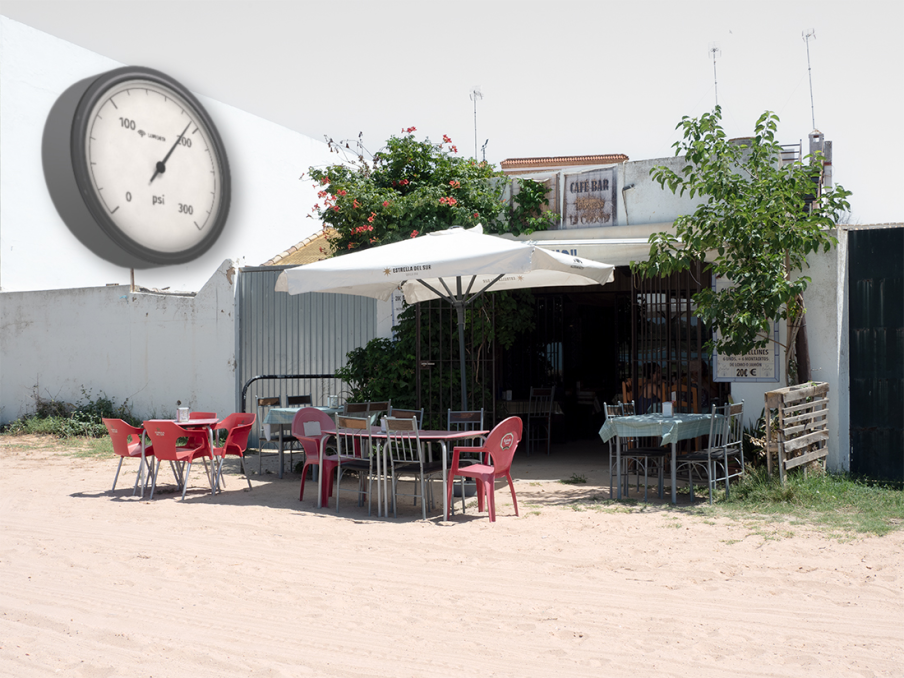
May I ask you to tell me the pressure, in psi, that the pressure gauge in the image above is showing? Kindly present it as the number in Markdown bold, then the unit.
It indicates **190** psi
